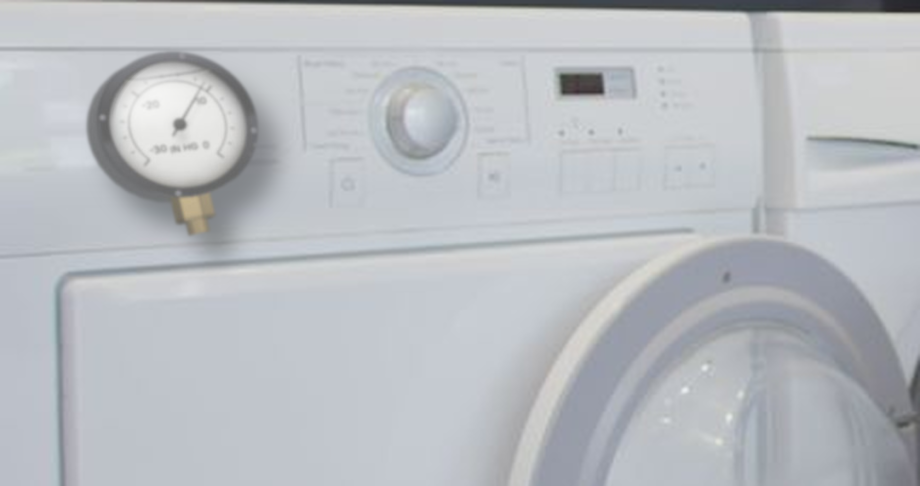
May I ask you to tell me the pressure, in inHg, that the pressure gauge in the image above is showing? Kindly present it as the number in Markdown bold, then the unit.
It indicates **-11** inHg
